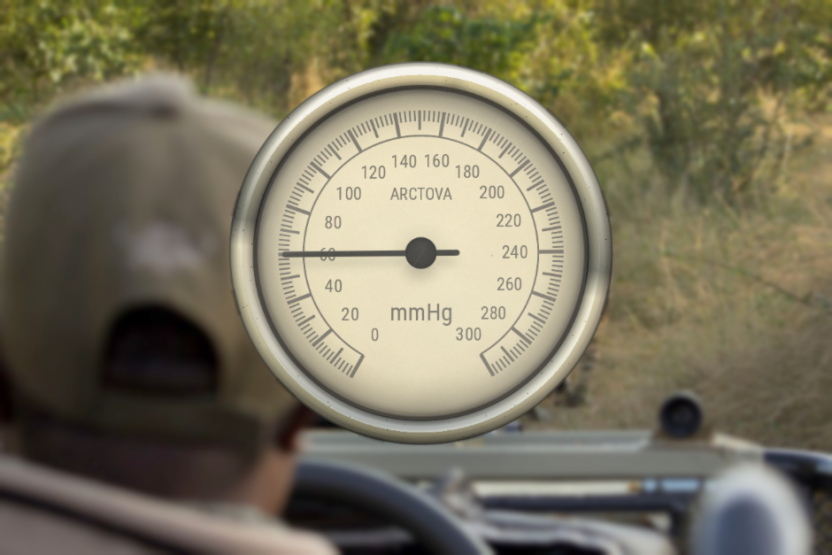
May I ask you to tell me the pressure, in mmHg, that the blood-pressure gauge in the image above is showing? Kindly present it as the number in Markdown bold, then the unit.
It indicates **60** mmHg
